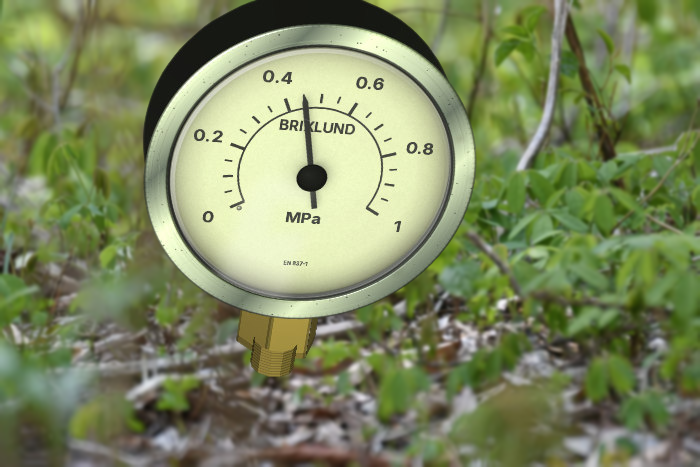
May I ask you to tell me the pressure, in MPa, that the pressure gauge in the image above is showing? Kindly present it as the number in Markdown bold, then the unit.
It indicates **0.45** MPa
